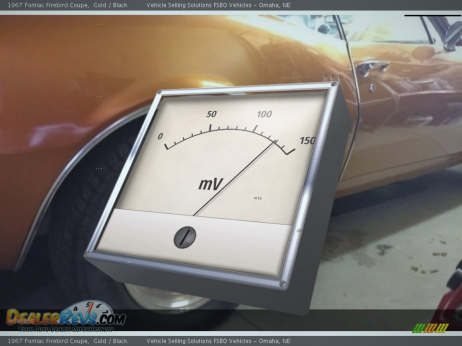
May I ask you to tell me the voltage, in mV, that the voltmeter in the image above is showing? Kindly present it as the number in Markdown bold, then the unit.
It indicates **130** mV
